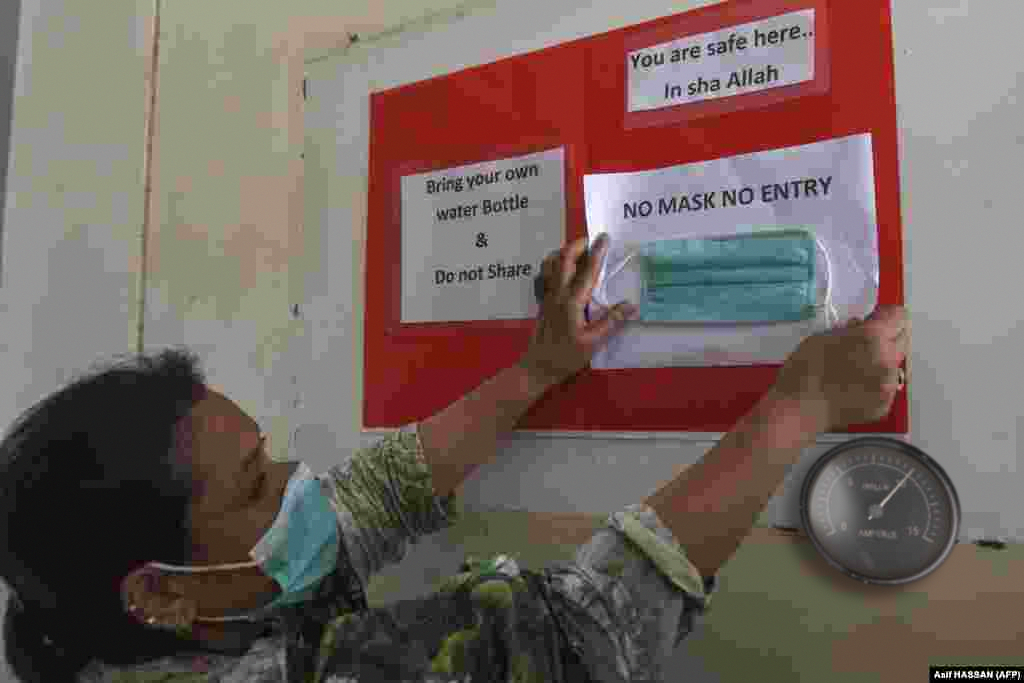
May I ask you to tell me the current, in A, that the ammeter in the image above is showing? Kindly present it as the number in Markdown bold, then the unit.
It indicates **10** A
